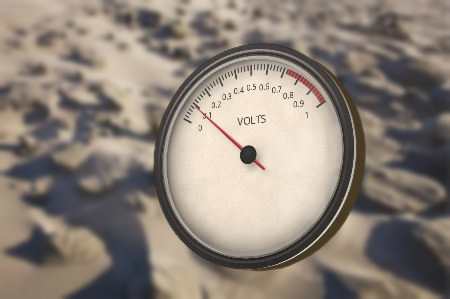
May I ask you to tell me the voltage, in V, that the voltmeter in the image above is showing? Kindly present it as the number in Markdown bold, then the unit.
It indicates **0.1** V
